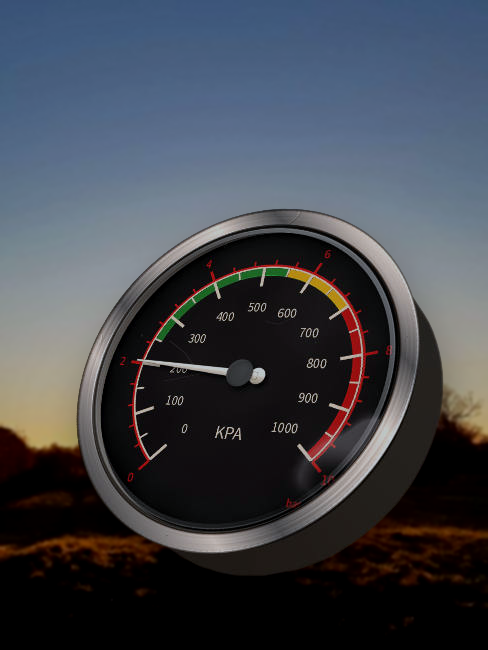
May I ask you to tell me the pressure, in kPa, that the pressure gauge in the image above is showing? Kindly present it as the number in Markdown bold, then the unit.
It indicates **200** kPa
